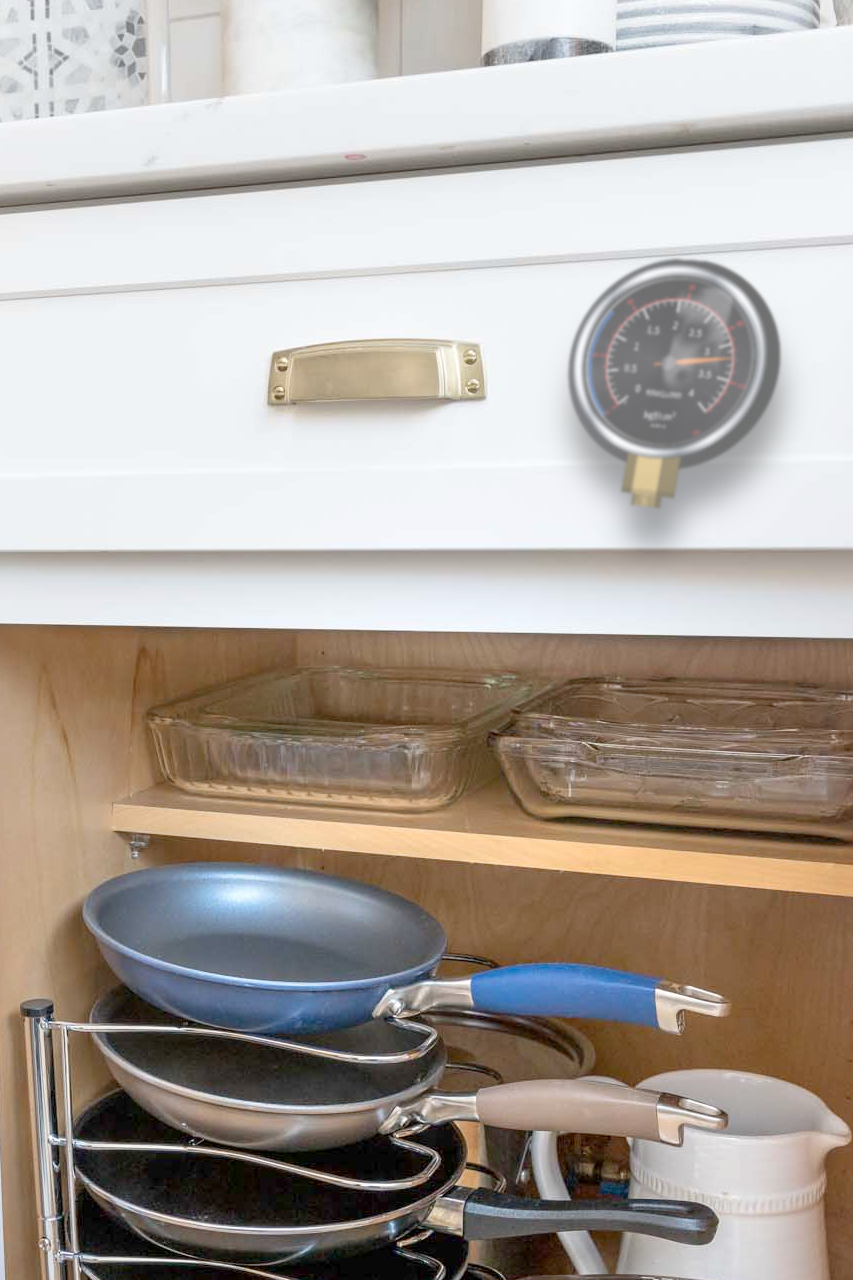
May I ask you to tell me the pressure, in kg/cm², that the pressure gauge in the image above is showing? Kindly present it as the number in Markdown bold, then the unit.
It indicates **3.2** kg/cm²
